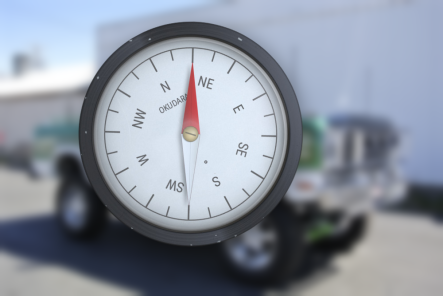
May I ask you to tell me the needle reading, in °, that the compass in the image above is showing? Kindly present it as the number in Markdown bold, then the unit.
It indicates **30** °
